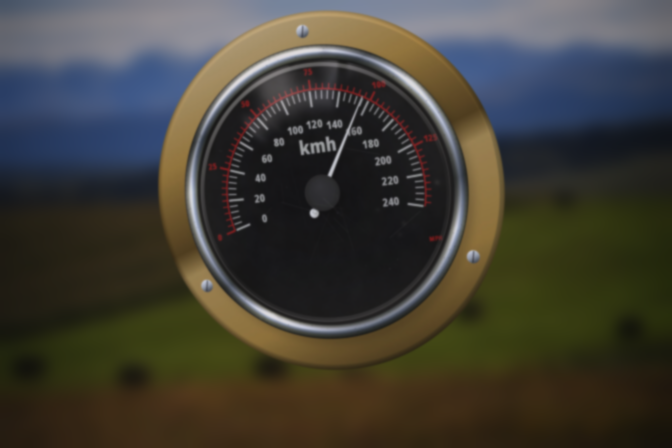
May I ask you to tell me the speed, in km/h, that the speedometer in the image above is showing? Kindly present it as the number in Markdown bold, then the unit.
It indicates **156** km/h
